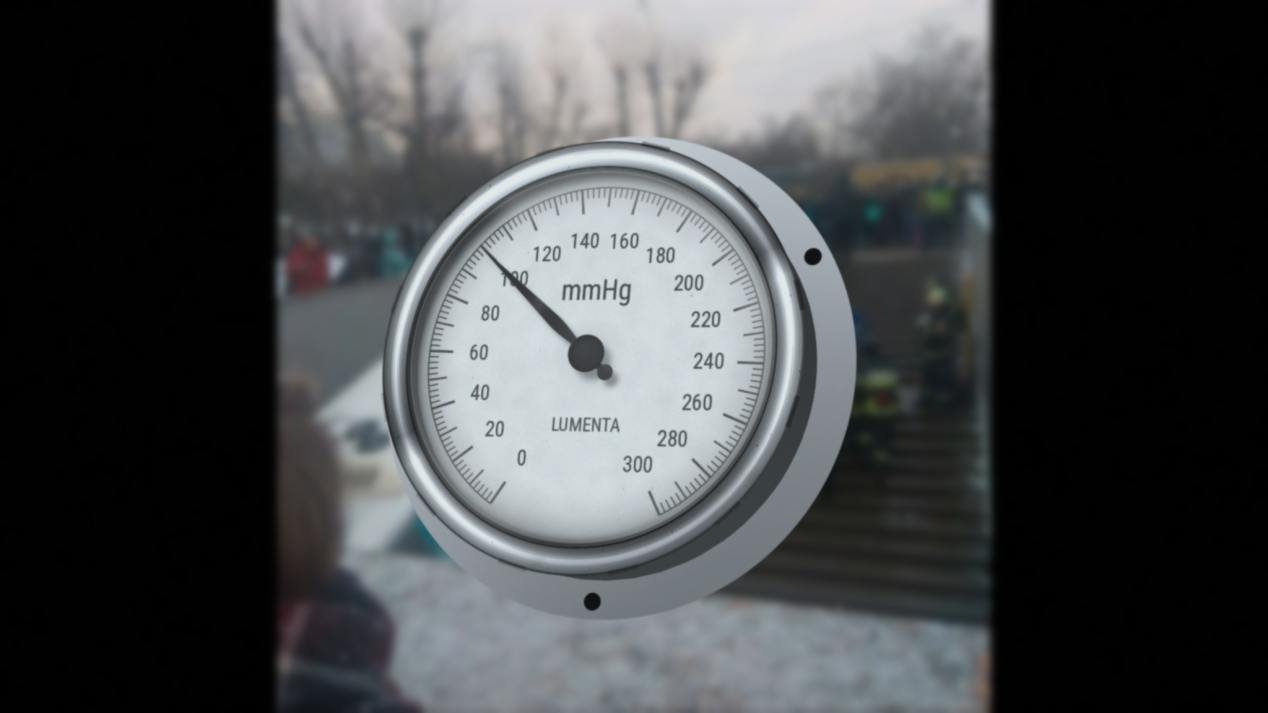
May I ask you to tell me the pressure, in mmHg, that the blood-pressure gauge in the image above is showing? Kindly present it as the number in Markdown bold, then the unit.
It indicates **100** mmHg
